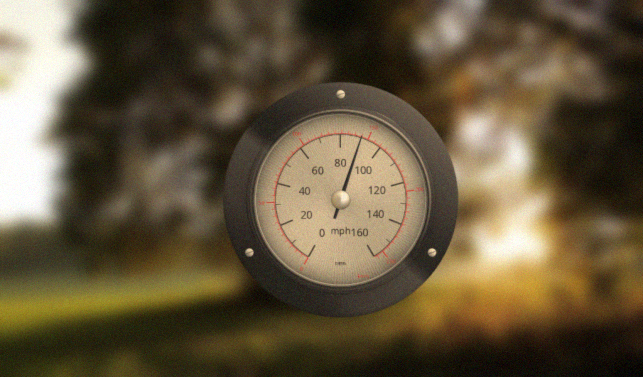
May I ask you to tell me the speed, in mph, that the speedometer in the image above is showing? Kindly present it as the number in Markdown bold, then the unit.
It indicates **90** mph
